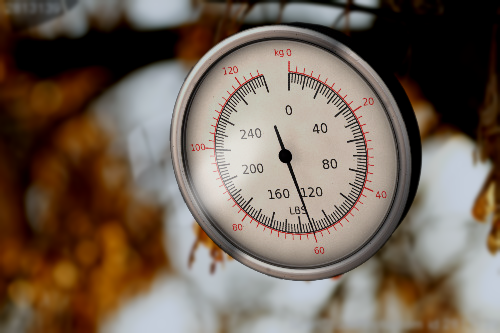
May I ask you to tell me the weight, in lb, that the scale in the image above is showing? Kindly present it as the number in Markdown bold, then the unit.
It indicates **130** lb
